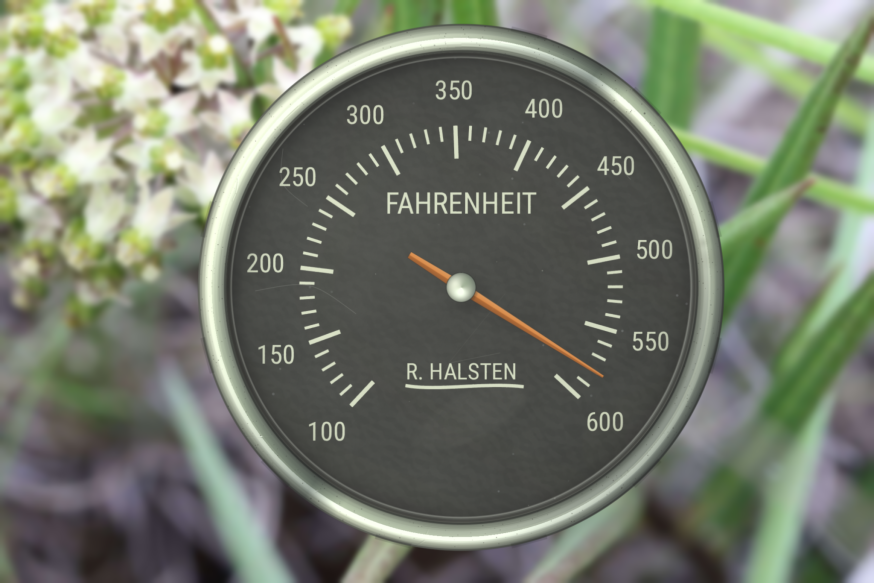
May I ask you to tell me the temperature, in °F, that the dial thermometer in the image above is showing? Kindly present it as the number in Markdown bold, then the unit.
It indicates **580** °F
